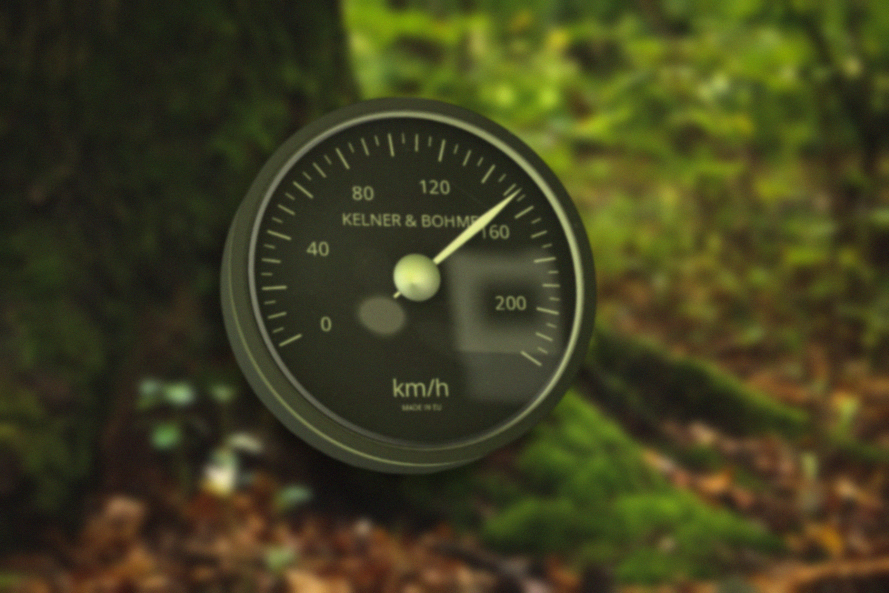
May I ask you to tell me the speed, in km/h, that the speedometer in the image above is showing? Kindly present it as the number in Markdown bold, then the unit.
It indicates **152.5** km/h
